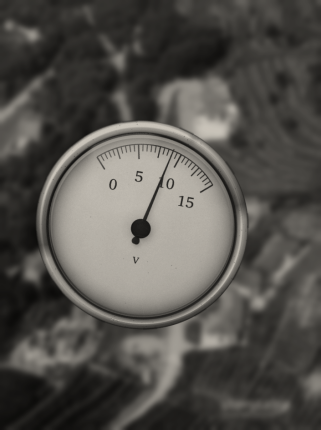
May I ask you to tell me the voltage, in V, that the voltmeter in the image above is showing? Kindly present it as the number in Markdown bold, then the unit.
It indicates **9** V
